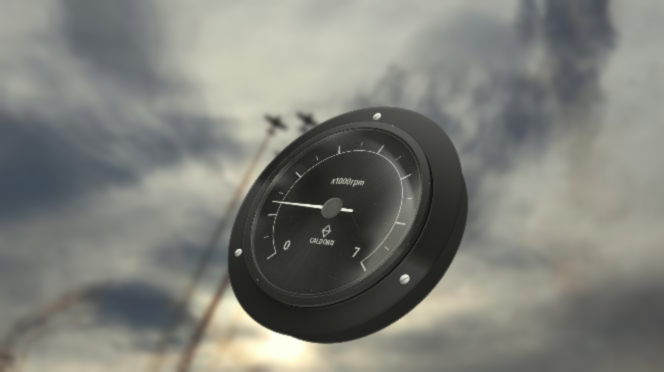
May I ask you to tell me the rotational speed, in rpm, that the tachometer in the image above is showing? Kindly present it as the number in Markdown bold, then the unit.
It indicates **1250** rpm
